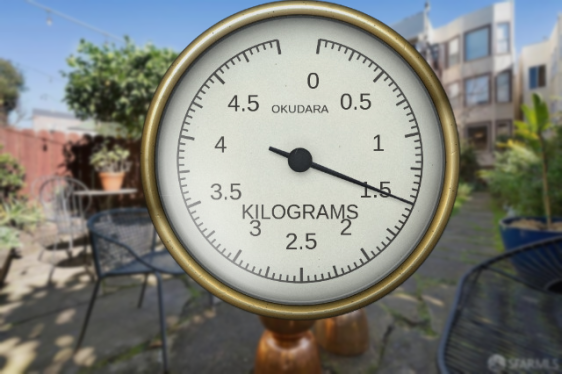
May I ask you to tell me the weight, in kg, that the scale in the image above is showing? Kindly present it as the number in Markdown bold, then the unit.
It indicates **1.5** kg
